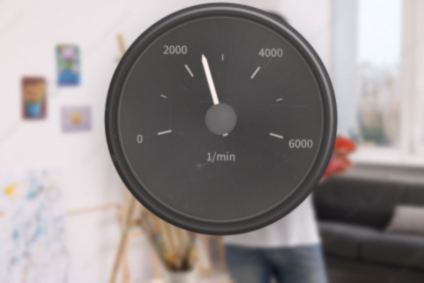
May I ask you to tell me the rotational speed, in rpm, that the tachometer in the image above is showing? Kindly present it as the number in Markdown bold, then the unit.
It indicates **2500** rpm
